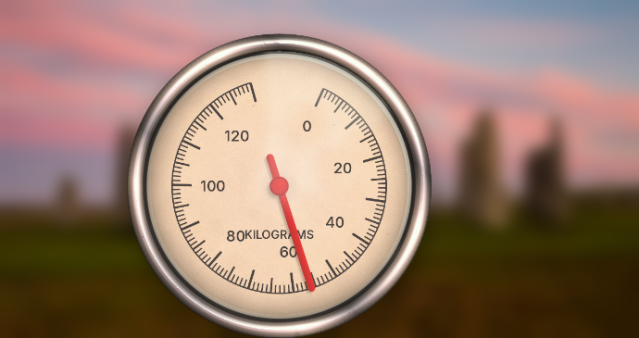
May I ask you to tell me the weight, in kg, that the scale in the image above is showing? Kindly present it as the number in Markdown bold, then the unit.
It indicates **56** kg
